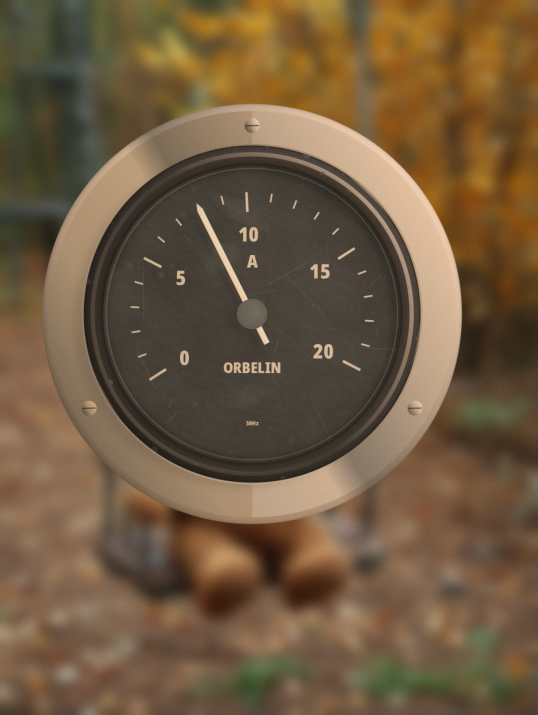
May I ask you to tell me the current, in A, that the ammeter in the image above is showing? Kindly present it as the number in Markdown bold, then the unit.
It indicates **8** A
